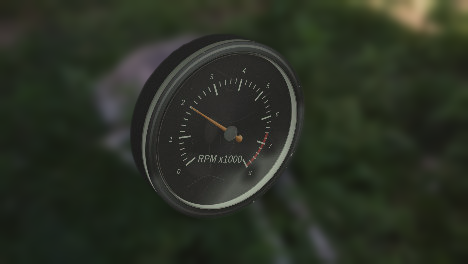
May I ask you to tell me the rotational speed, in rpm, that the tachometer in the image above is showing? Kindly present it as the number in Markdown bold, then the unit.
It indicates **2000** rpm
